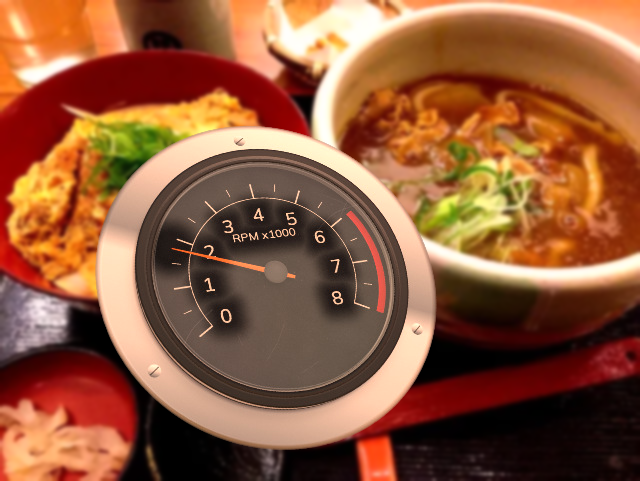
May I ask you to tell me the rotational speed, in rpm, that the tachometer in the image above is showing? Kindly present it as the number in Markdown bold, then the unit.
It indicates **1750** rpm
